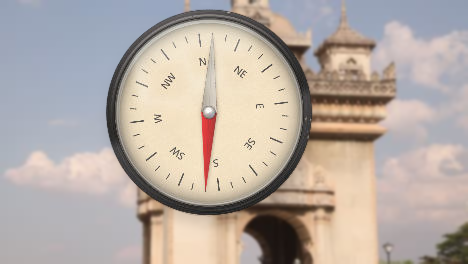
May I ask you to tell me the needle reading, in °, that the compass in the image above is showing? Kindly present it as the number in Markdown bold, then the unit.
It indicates **190** °
